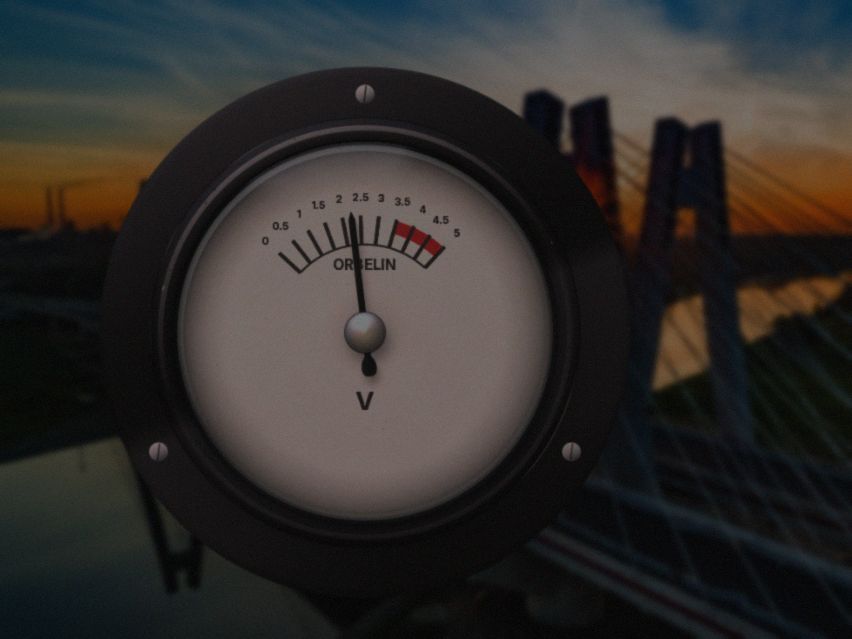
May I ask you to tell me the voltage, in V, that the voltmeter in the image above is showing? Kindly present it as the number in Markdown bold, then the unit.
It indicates **2.25** V
